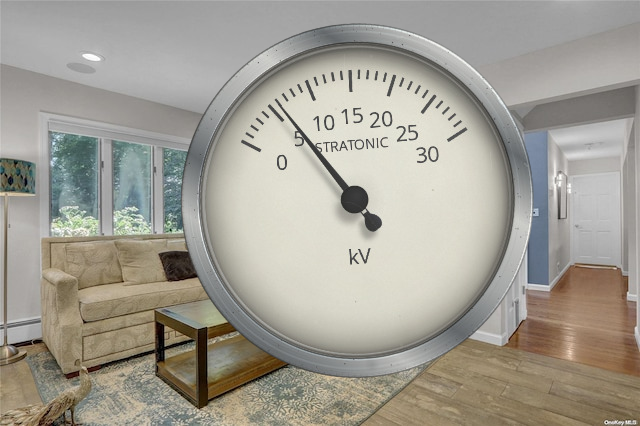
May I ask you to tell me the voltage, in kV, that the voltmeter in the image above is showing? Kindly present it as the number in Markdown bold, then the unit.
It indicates **6** kV
